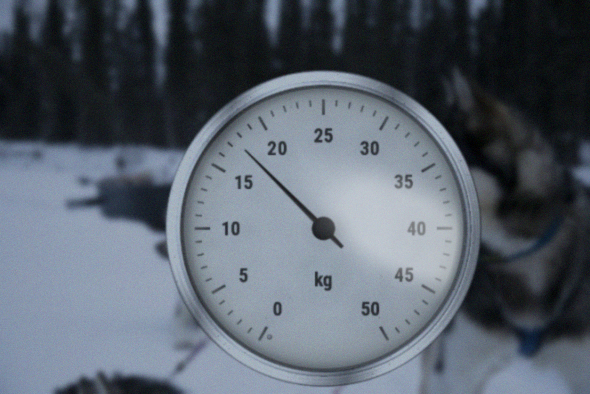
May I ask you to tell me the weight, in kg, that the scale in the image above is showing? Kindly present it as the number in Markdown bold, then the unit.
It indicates **17.5** kg
